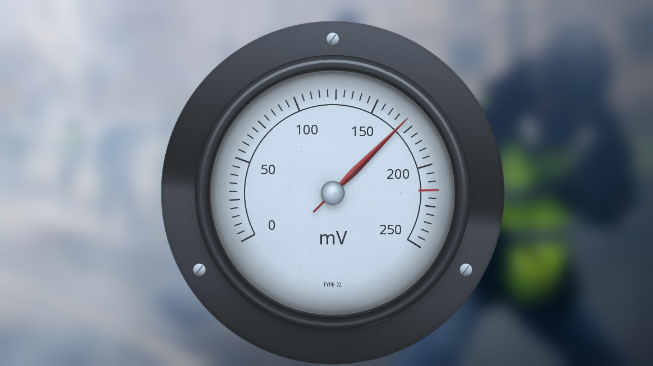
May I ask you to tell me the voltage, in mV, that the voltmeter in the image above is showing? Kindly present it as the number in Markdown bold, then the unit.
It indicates **170** mV
